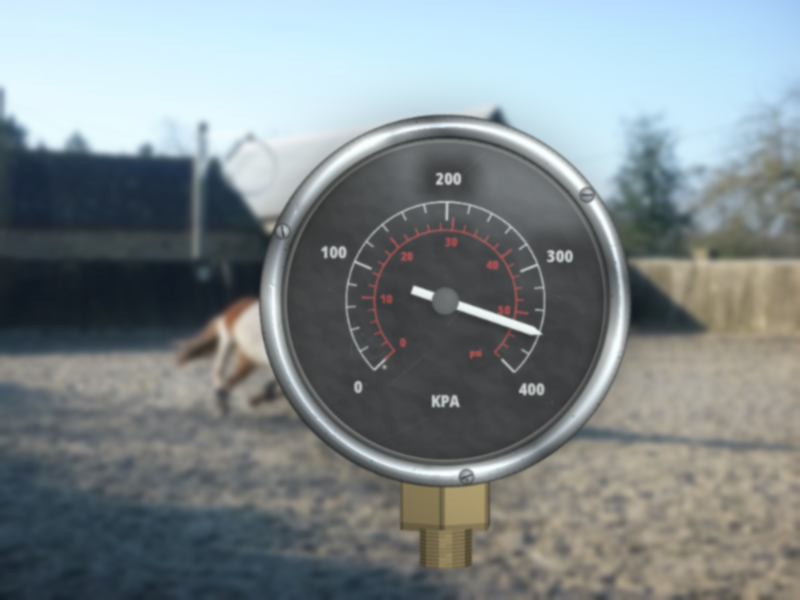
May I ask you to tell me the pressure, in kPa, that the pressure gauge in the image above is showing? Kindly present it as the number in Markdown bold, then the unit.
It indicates **360** kPa
